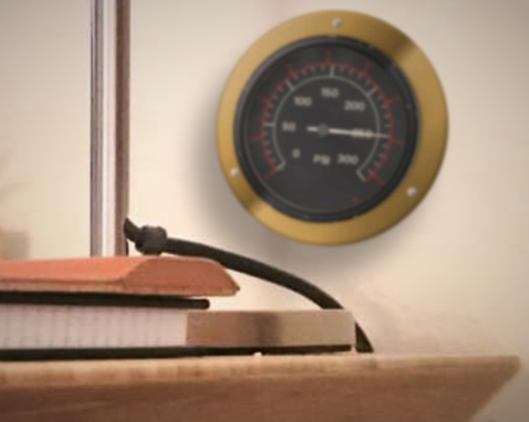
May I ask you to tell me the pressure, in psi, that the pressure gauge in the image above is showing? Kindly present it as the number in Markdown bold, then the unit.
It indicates **250** psi
